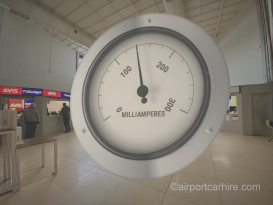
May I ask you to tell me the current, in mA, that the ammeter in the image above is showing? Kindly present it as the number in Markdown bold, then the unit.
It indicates **140** mA
